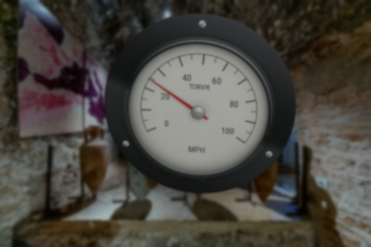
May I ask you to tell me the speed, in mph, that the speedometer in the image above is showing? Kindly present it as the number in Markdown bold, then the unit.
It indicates **25** mph
